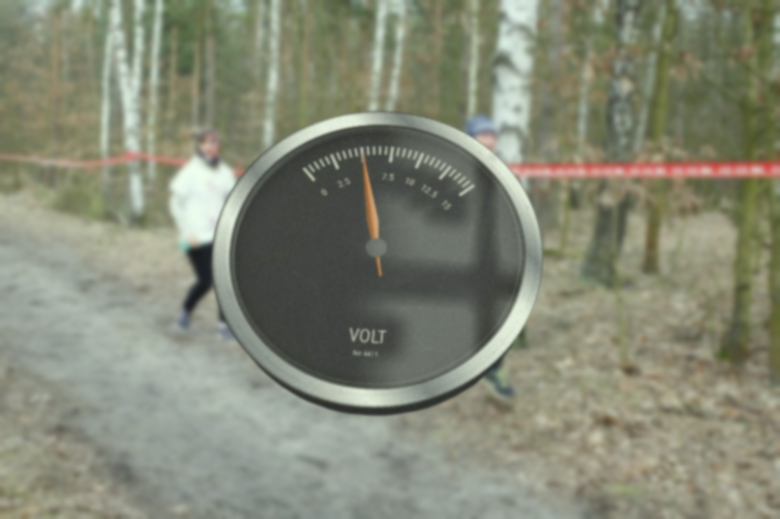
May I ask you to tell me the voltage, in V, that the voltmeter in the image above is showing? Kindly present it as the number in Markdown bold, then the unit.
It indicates **5** V
